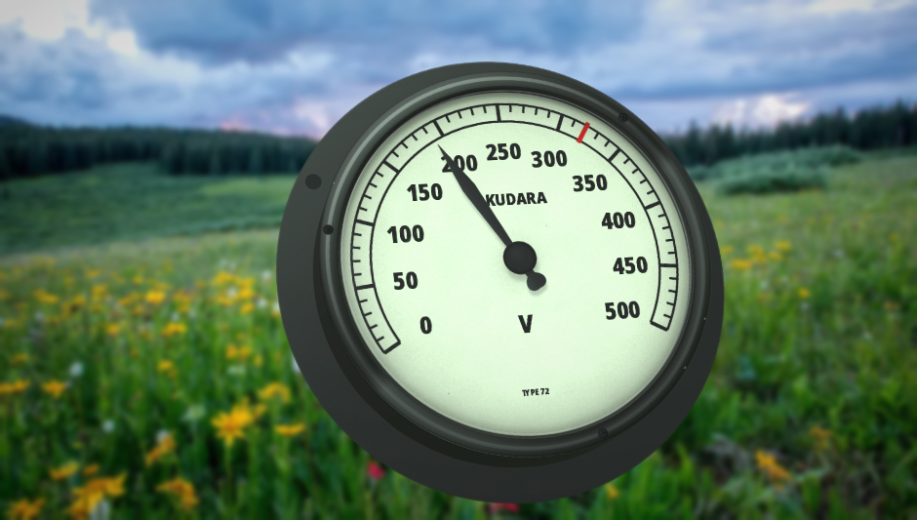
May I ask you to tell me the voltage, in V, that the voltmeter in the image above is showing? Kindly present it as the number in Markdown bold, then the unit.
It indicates **190** V
